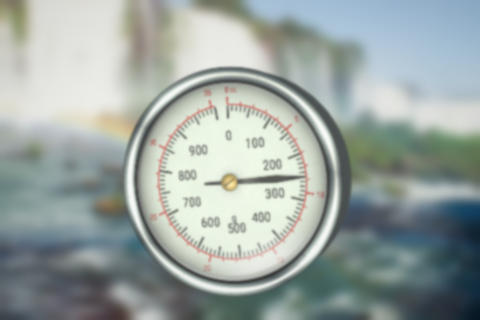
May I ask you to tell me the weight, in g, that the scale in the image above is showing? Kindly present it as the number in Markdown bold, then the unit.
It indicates **250** g
